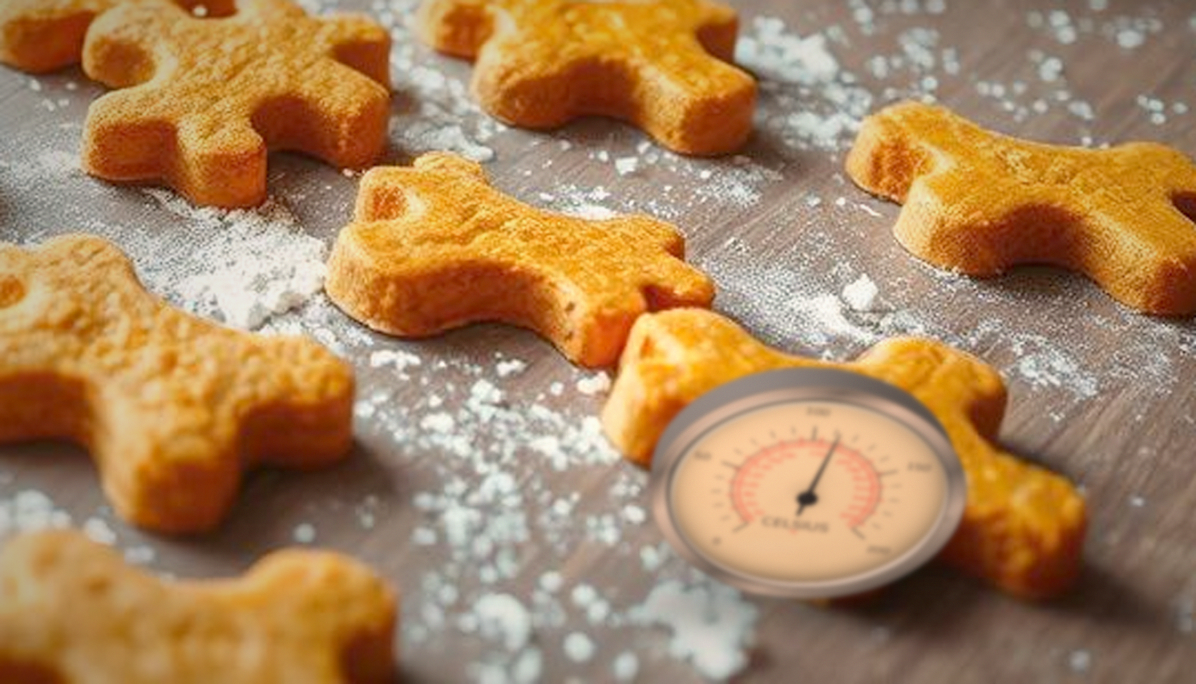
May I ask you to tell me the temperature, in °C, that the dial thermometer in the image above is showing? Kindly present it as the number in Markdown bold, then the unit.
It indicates **110** °C
